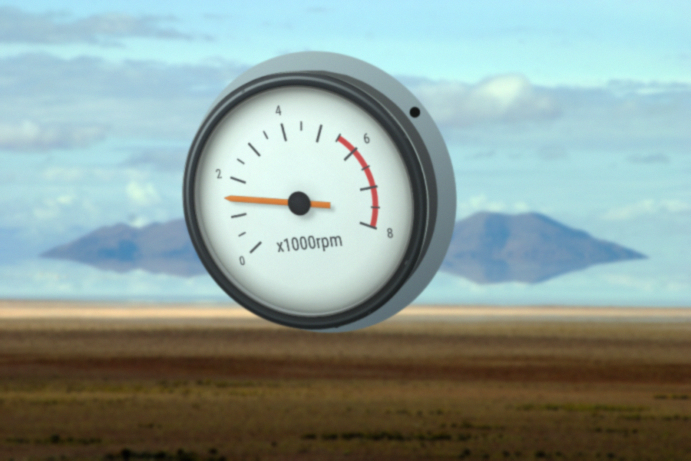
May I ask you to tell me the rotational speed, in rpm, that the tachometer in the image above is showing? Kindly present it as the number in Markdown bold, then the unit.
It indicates **1500** rpm
